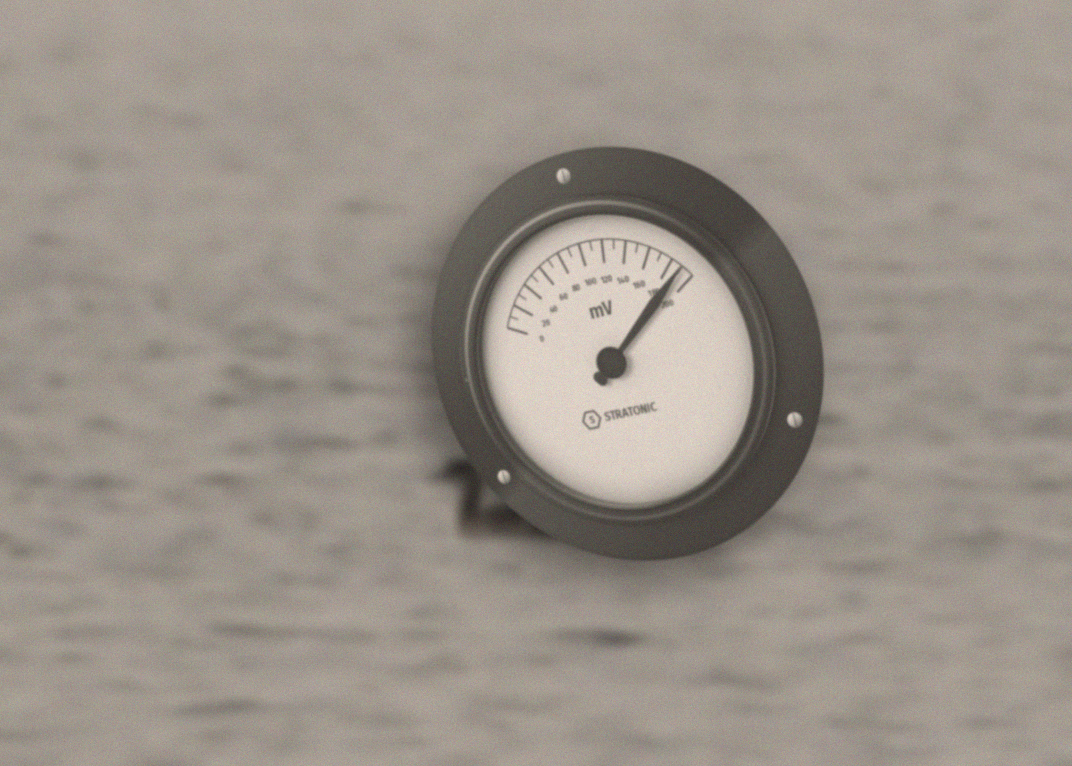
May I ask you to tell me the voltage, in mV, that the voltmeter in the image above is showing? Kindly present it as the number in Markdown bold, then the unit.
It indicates **190** mV
